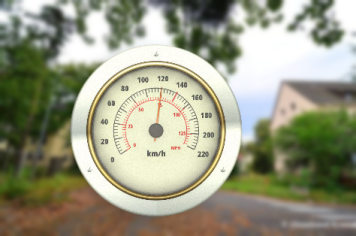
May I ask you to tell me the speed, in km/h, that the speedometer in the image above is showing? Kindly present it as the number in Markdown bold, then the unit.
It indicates **120** km/h
